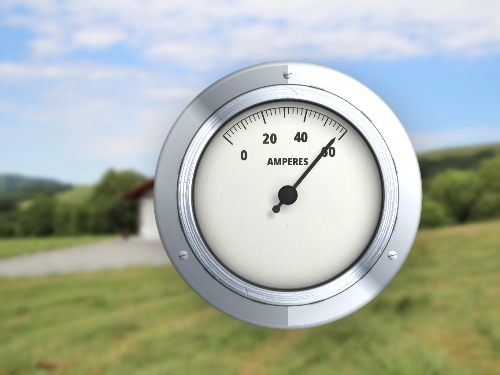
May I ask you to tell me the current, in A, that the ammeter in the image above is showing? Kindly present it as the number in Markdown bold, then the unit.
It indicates **58** A
